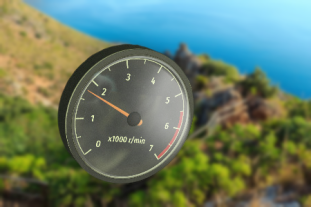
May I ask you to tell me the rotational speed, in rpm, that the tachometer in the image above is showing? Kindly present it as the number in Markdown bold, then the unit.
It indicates **1750** rpm
